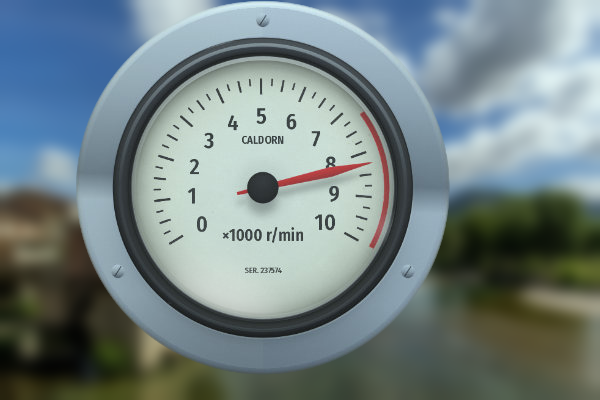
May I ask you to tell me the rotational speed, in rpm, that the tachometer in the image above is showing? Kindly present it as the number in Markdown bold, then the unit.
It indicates **8250** rpm
